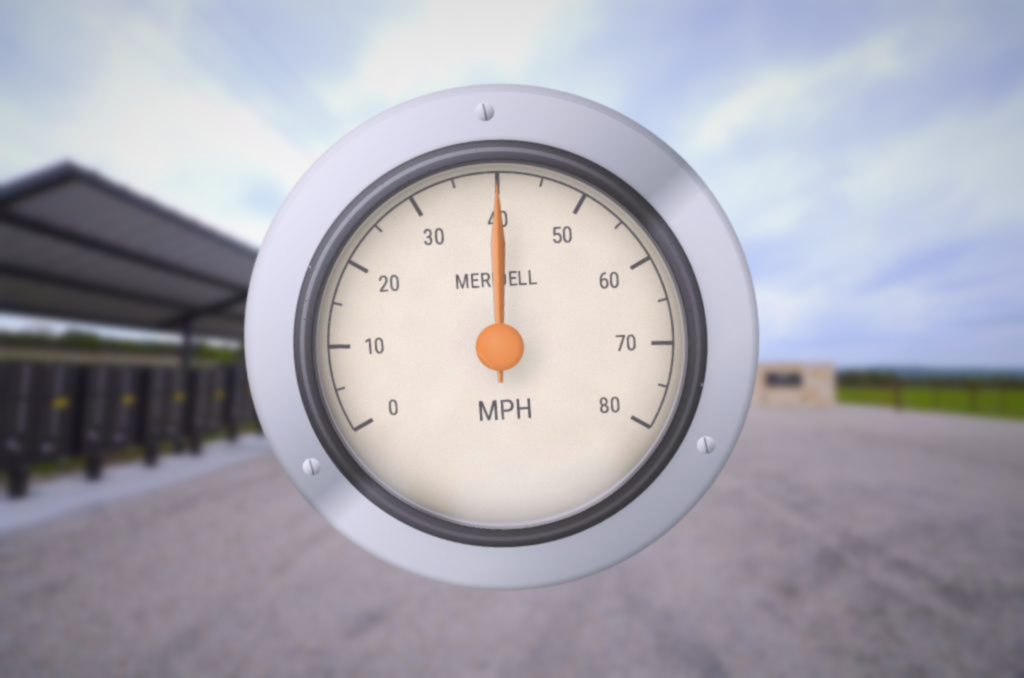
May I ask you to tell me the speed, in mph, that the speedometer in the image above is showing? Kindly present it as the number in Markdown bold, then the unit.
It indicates **40** mph
